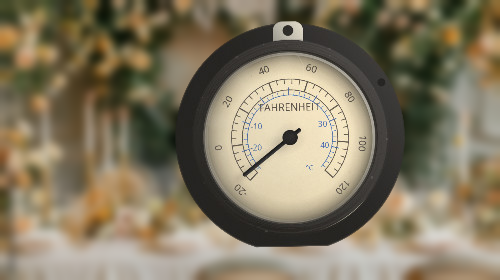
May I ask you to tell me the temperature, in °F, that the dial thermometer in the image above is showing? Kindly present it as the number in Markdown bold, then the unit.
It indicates **-16** °F
